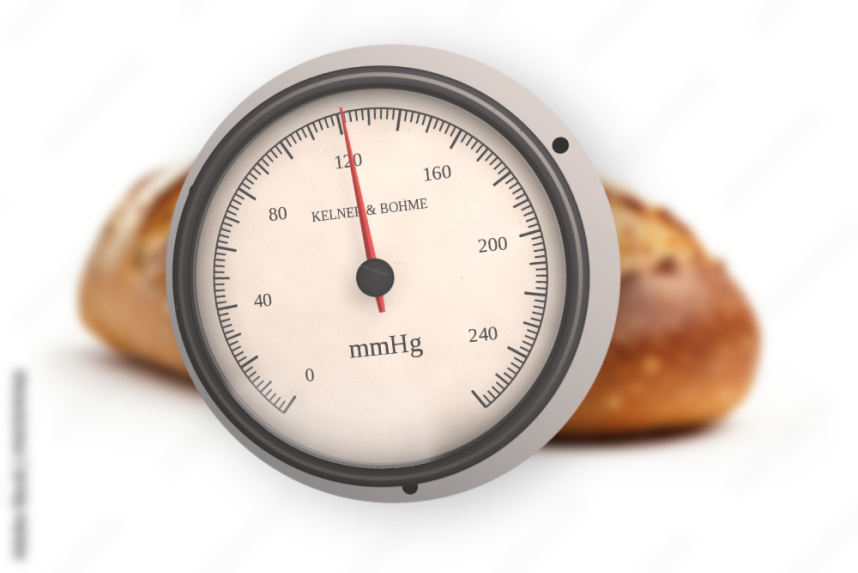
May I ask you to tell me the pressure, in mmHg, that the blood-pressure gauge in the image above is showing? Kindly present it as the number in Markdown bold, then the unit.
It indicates **122** mmHg
